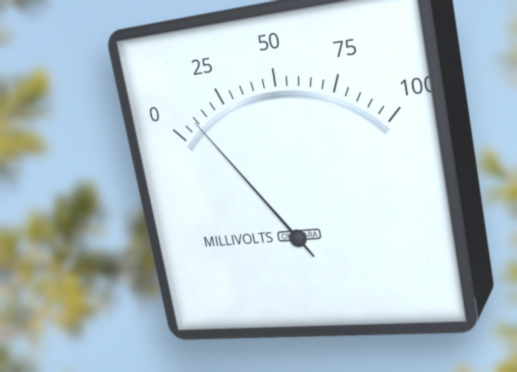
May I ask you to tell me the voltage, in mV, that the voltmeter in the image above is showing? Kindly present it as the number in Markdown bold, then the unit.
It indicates **10** mV
